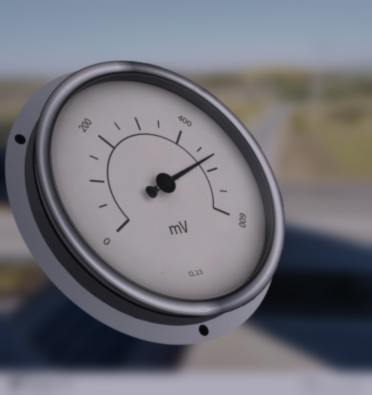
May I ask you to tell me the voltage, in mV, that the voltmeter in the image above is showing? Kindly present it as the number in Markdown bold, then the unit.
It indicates **475** mV
